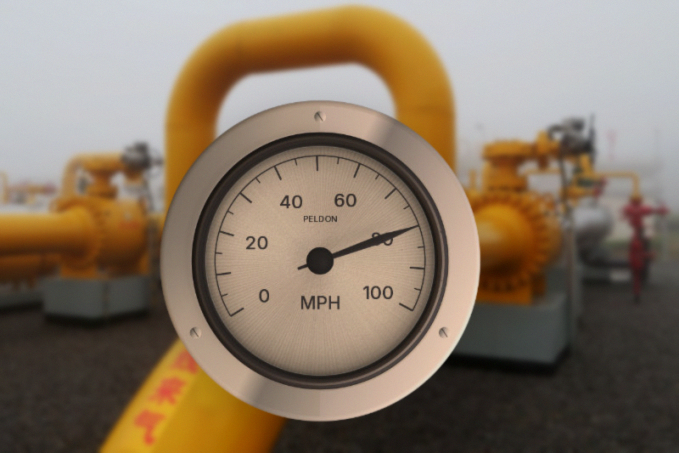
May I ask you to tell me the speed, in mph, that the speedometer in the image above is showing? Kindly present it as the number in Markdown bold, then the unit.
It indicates **80** mph
